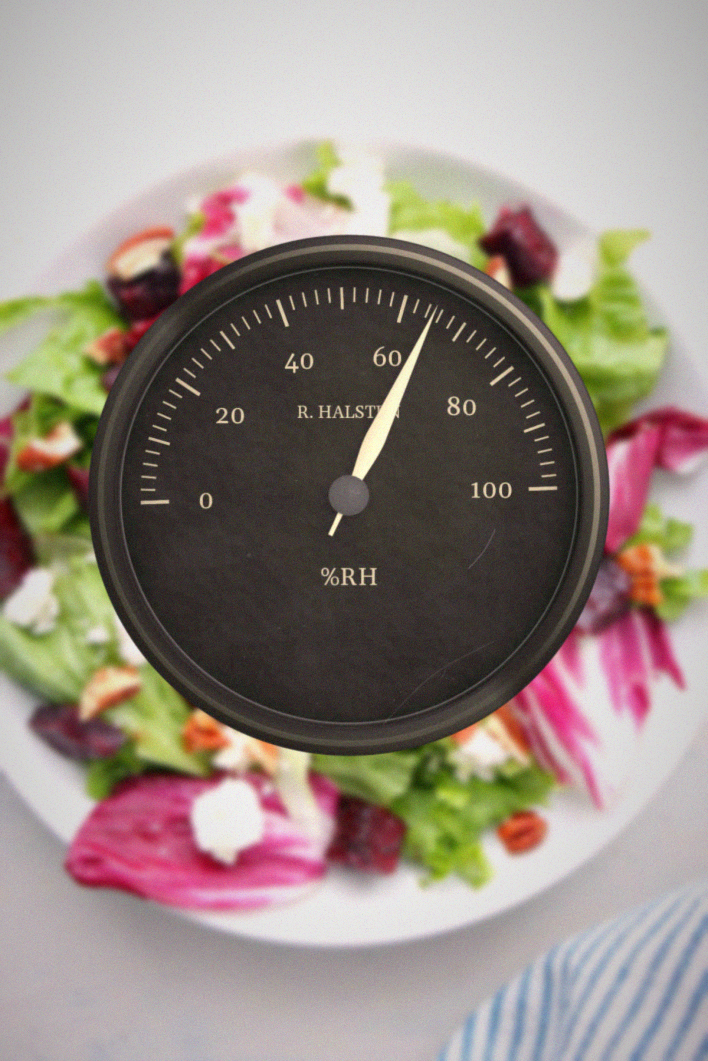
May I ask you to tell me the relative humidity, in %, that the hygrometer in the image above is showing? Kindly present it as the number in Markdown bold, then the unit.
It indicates **65** %
